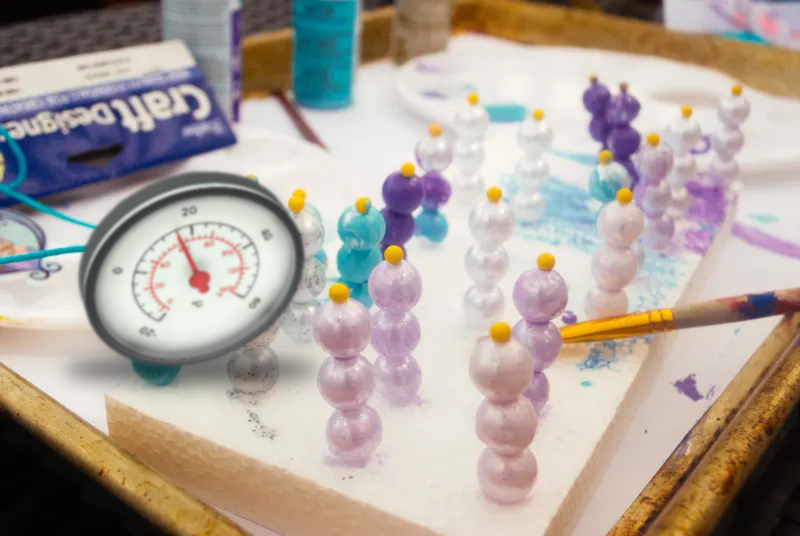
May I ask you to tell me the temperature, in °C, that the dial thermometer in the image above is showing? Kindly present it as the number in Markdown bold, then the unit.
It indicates **16** °C
